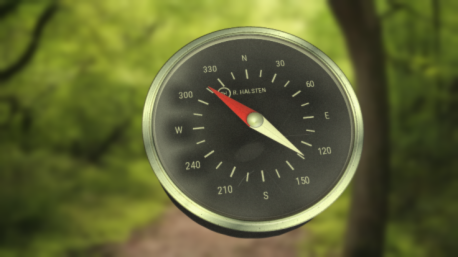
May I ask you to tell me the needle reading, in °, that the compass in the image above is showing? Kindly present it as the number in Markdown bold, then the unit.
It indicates **315** °
